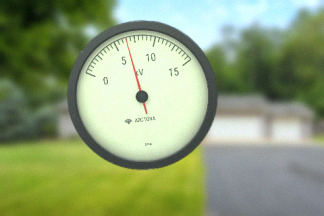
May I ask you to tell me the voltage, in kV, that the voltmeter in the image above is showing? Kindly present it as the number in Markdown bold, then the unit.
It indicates **6.5** kV
